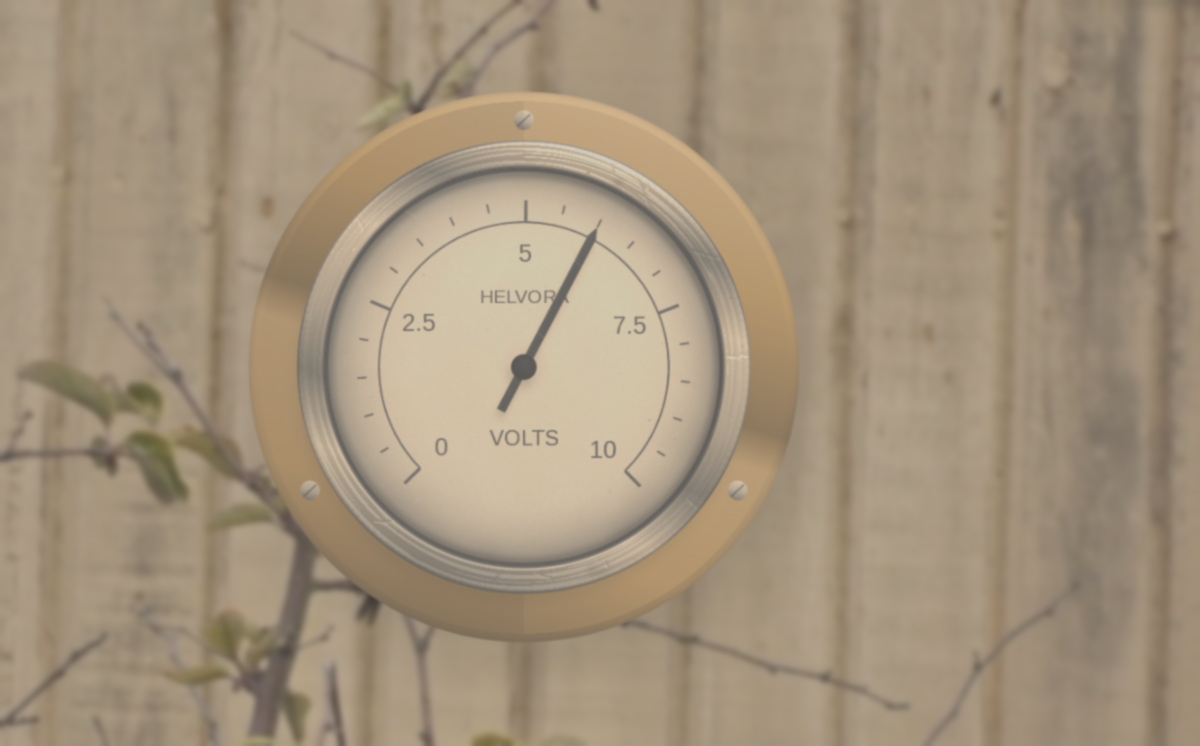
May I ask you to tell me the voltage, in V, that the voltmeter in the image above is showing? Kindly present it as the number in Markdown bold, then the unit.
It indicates **6** V
